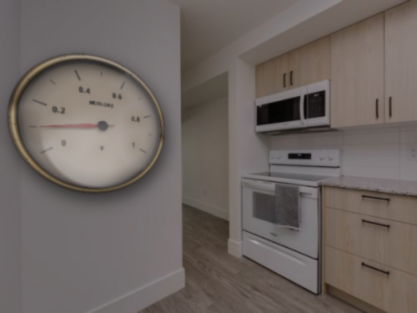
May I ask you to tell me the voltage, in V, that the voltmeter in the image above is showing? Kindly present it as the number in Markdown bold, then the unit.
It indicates **0.1** V
